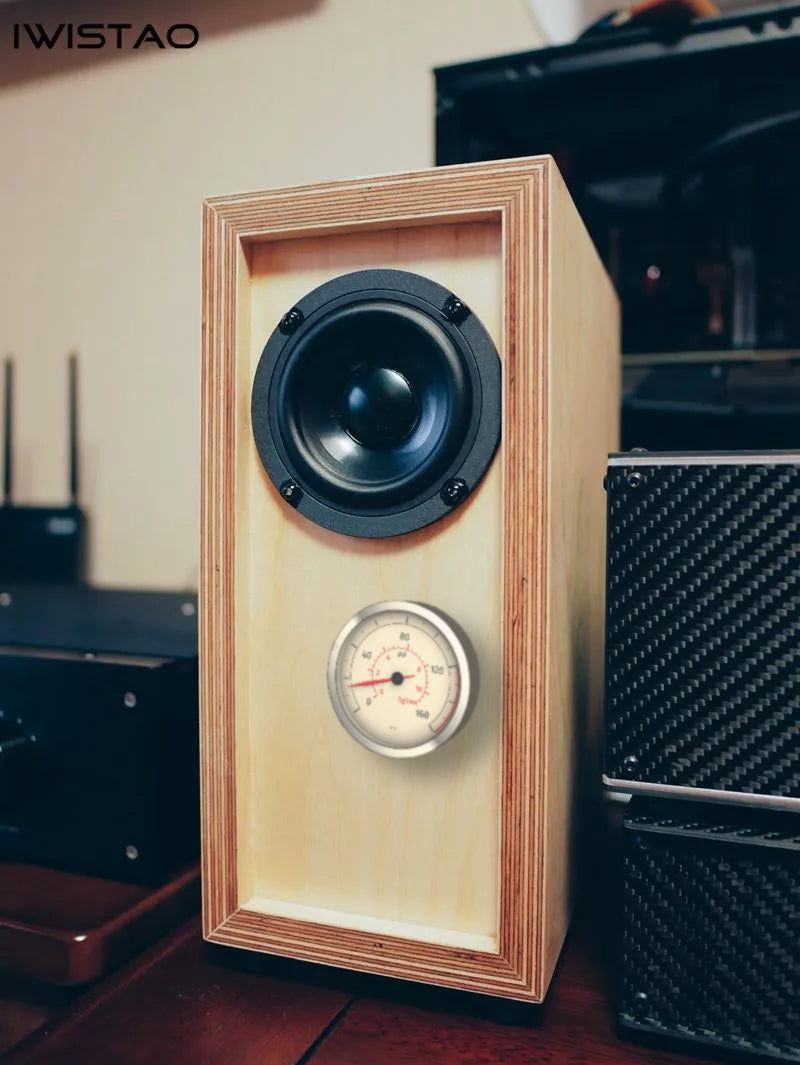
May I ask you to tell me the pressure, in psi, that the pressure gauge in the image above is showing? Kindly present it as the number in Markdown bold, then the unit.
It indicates **15** psi
